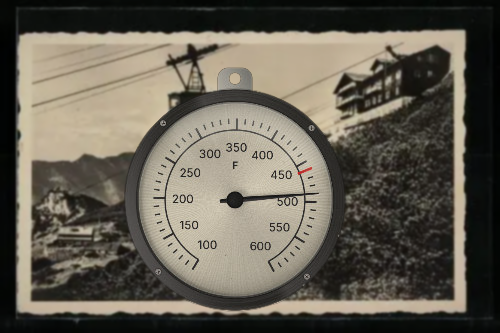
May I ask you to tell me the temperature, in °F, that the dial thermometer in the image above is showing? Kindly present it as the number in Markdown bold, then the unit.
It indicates **490** °F
